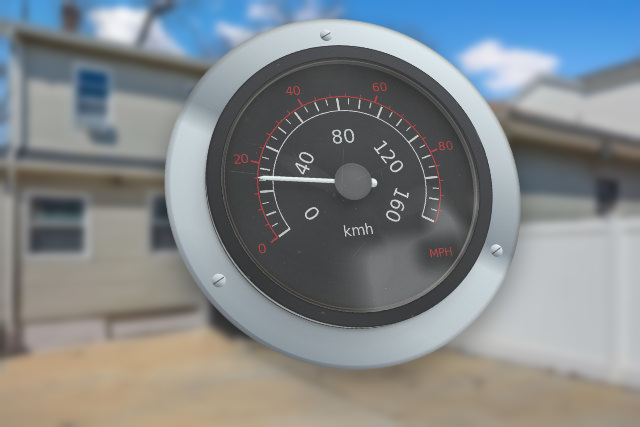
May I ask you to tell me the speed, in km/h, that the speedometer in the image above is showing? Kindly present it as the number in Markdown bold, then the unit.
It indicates **25** km/h
